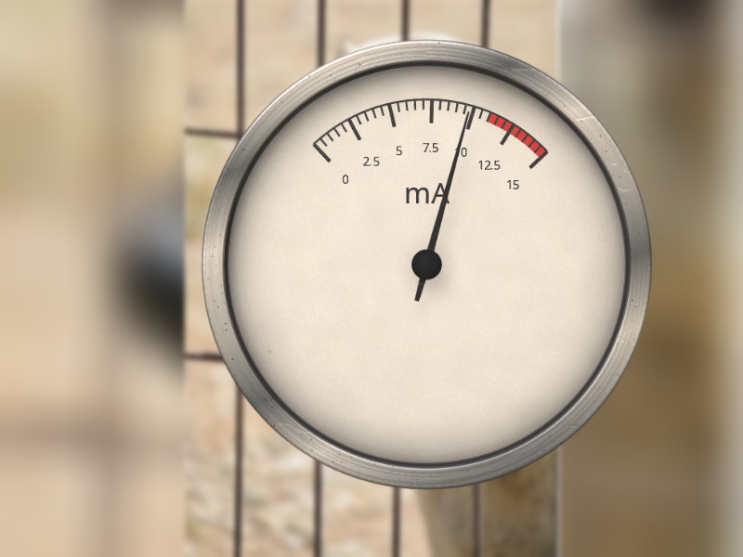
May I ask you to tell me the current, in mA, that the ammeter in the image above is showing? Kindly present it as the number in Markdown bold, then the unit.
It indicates **9.75** mA
